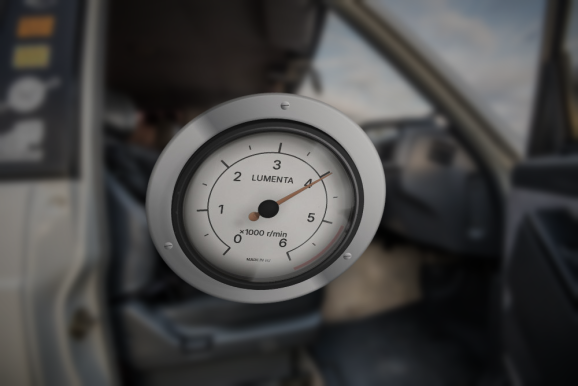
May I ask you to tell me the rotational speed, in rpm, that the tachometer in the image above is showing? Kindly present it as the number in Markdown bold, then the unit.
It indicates **4000** rpm
